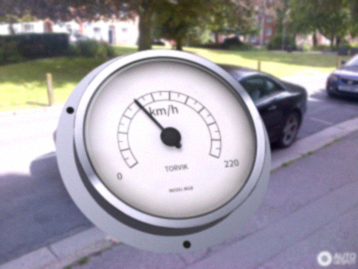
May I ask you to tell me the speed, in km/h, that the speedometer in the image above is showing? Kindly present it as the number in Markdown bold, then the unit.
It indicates **80** km/h
